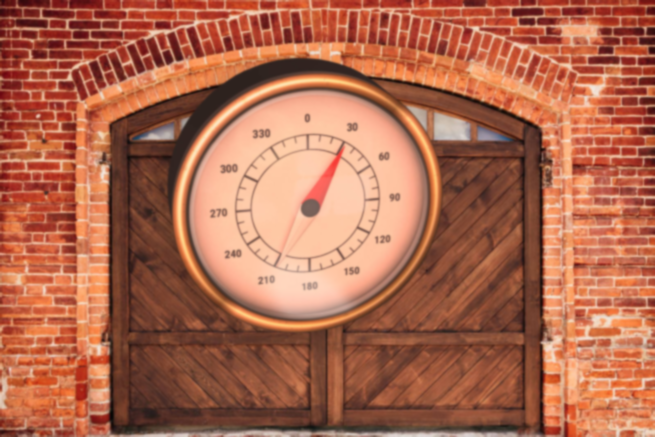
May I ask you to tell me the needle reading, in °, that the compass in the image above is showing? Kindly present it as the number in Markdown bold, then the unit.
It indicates **30** °
